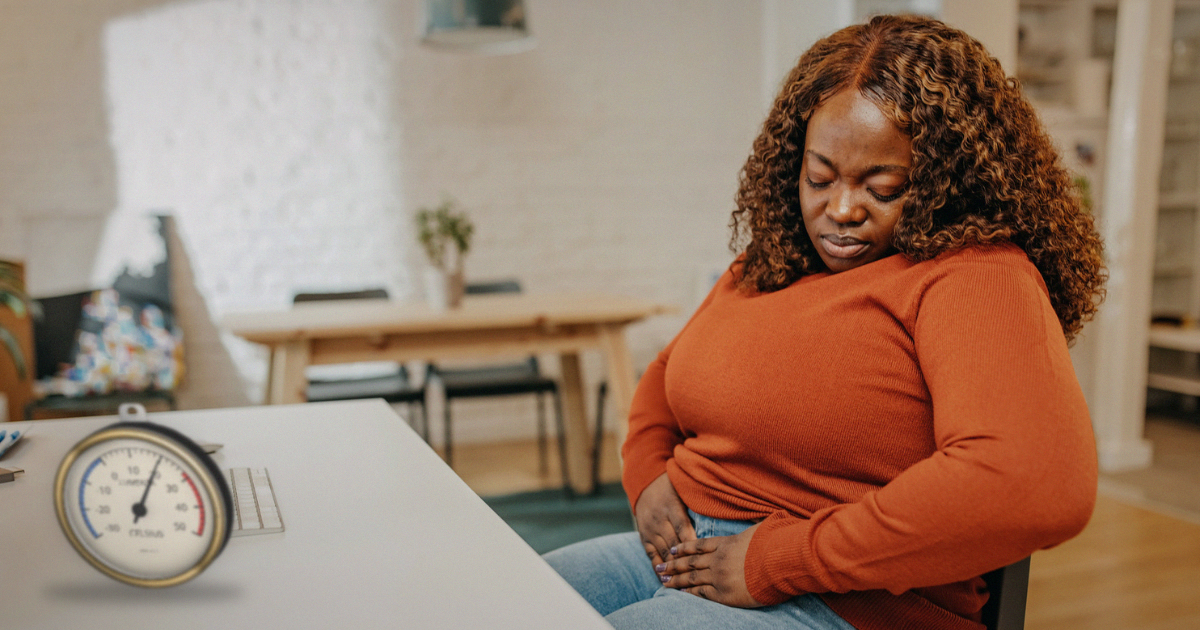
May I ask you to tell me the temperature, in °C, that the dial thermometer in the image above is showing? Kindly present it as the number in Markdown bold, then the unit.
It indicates **20** °C
